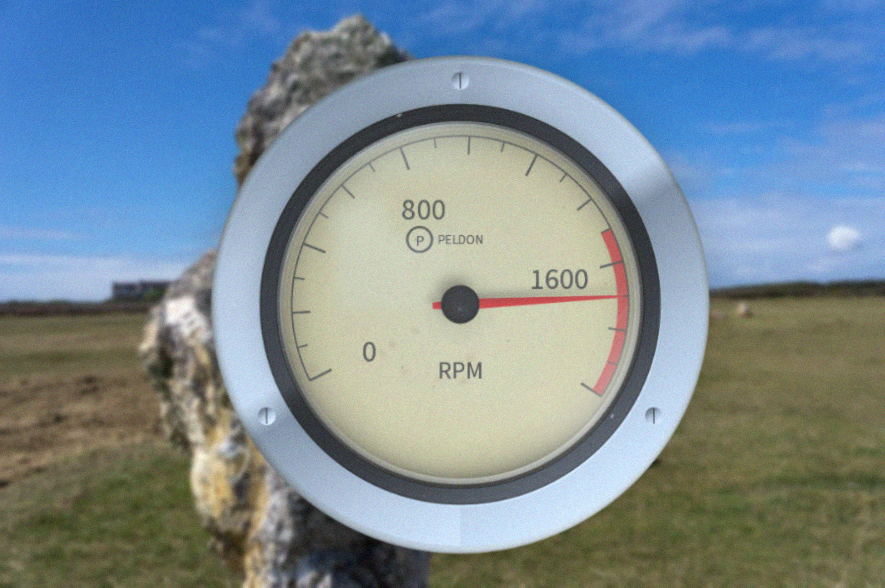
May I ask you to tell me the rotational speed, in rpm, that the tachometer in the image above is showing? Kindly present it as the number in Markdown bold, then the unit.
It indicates **1700** rpm
